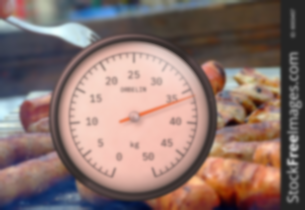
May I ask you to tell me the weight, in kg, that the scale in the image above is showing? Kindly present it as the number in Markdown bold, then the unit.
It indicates **36** kg
